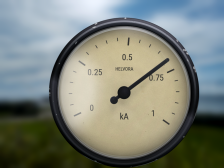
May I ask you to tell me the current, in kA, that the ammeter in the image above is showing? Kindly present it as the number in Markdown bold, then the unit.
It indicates **0.7** kA
